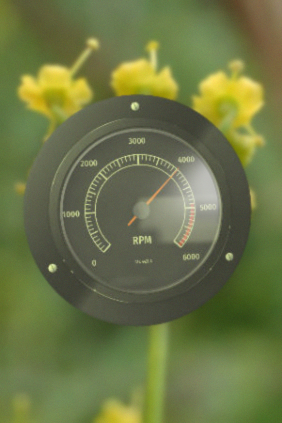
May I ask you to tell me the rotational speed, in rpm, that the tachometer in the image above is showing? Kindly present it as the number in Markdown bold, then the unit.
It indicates **4000** rpm
